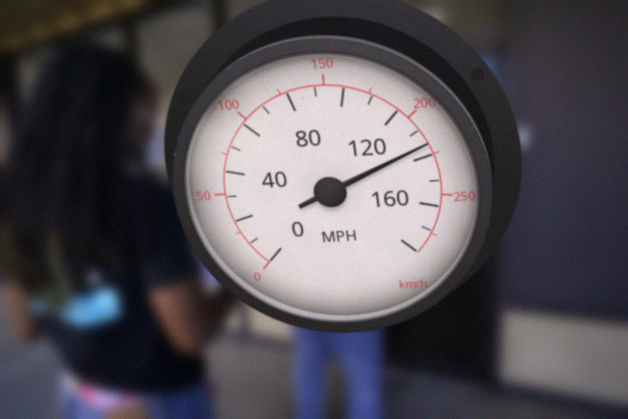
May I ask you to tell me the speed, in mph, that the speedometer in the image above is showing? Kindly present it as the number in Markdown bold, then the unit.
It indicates **135** mph
